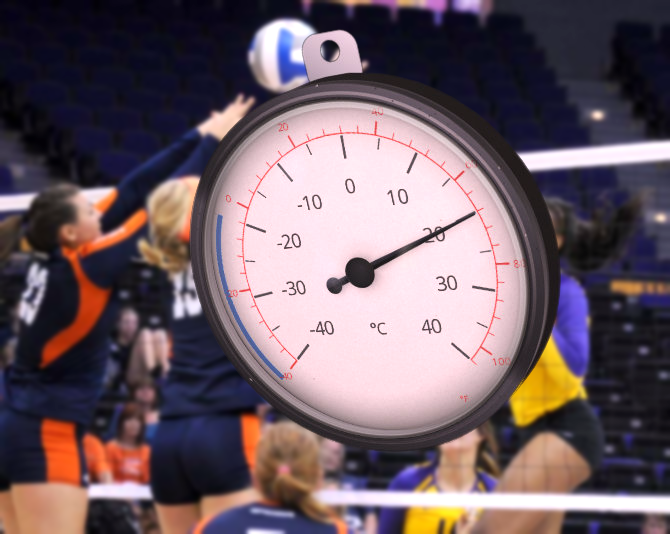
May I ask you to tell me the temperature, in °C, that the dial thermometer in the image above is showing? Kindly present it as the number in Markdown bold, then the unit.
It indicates **20** °C
